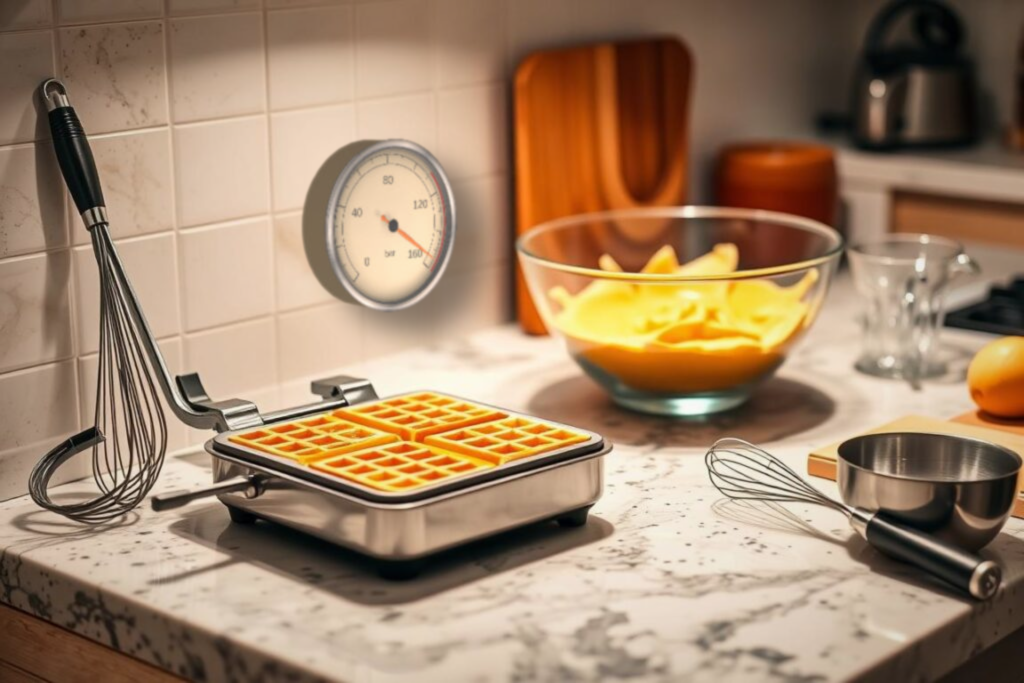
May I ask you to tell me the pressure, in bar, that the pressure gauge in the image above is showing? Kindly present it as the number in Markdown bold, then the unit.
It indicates **155** bar
